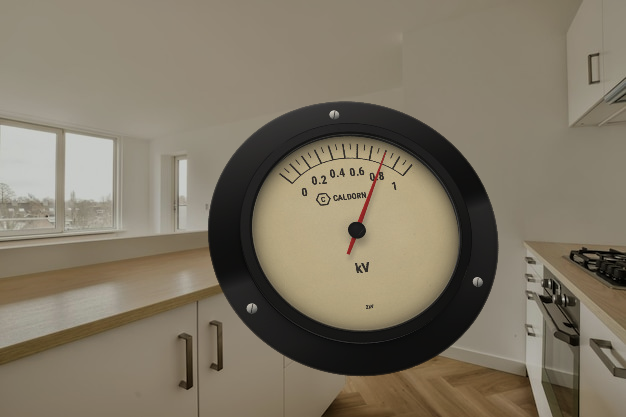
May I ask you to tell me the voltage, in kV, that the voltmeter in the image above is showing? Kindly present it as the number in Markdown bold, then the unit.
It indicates **0.8** kV
